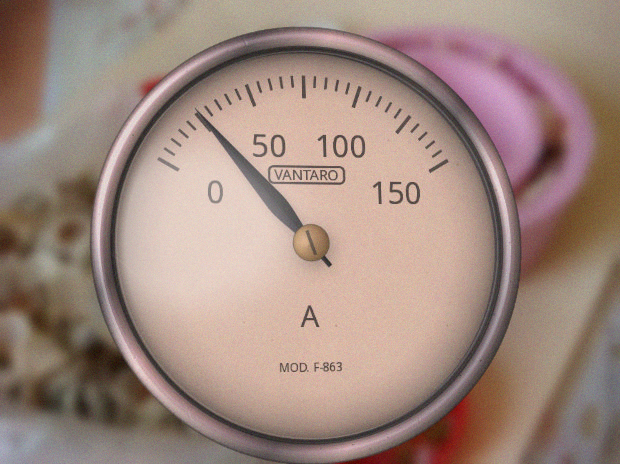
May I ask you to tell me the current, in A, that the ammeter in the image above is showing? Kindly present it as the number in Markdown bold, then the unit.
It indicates **25** A
